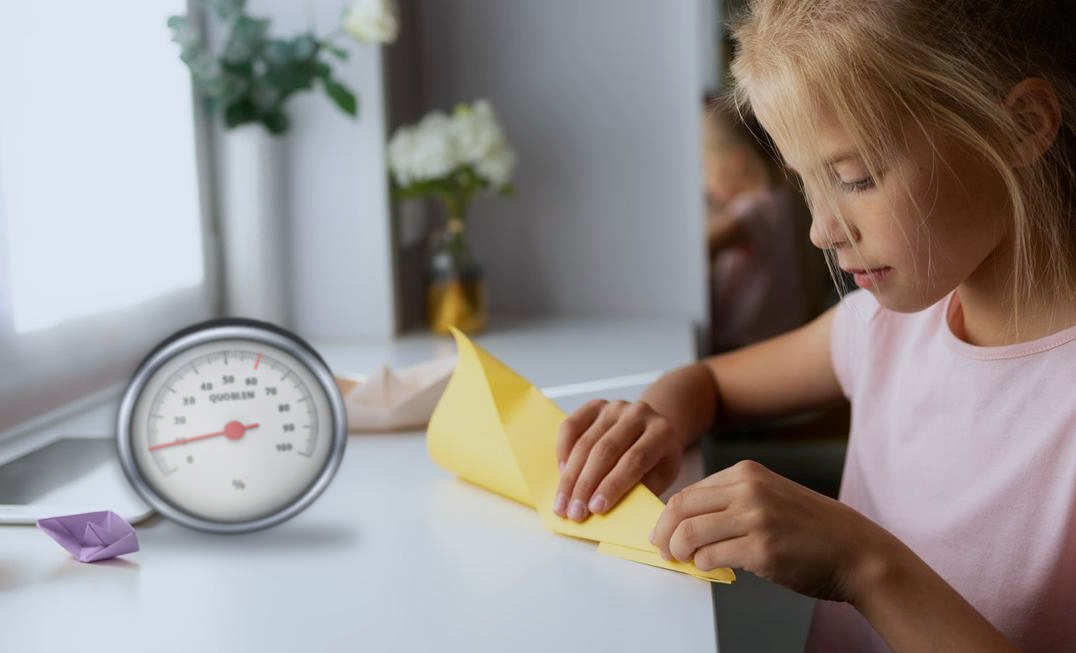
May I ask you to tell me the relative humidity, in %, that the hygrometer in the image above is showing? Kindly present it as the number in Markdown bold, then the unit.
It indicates **10** %
